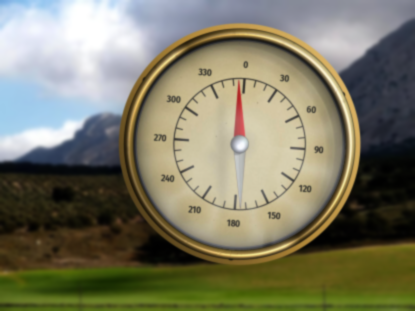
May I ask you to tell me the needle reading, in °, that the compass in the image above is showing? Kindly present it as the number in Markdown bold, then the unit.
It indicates **355** °
